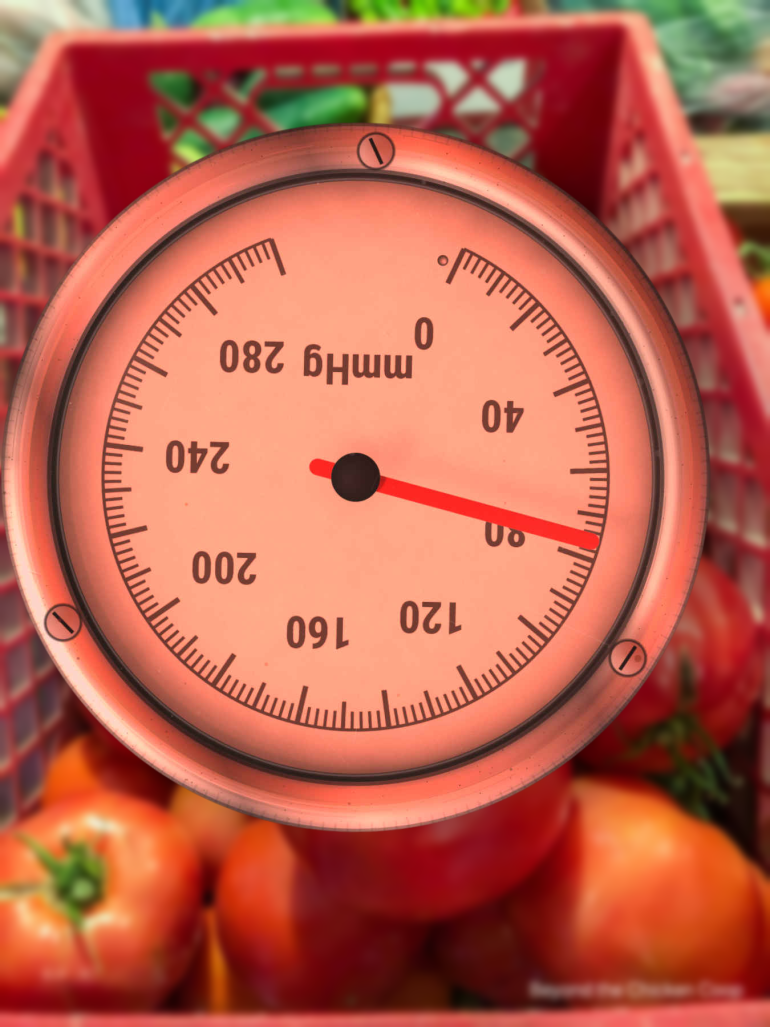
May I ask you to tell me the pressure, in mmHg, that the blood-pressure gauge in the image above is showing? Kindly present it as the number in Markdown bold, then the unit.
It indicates **76** mmHg
